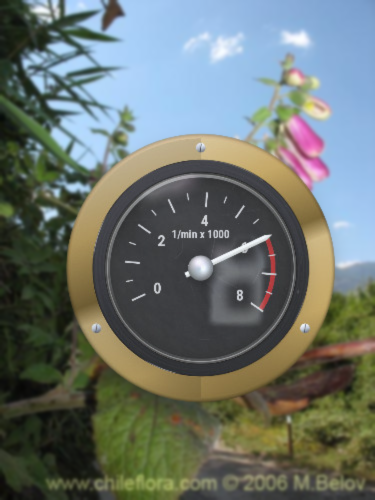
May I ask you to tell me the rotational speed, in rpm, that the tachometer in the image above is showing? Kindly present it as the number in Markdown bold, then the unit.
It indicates **6000** rpm
